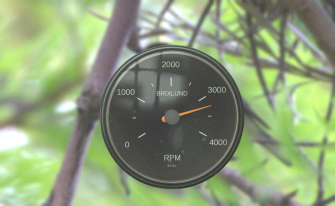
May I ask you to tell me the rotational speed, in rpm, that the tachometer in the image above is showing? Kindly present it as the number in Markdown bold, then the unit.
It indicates **3250** rpm
